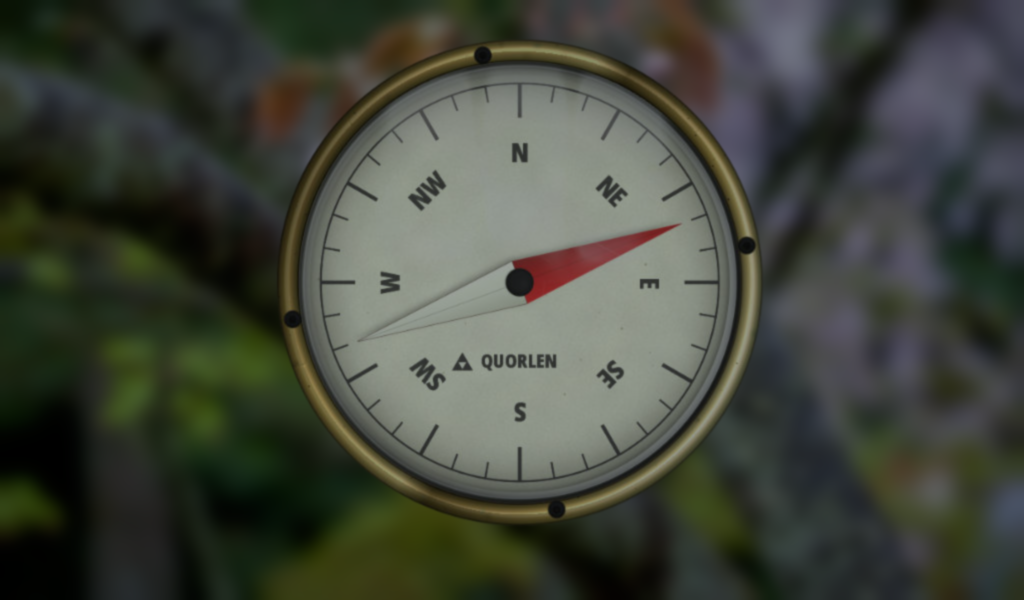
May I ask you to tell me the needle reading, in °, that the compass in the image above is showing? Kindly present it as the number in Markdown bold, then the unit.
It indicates **70** °
